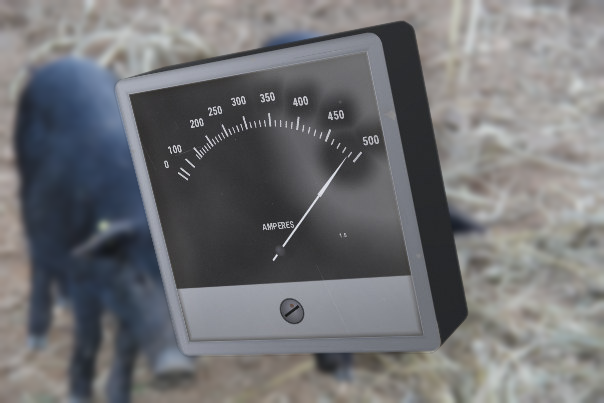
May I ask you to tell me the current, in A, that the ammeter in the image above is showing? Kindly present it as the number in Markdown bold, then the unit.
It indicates **490** A
